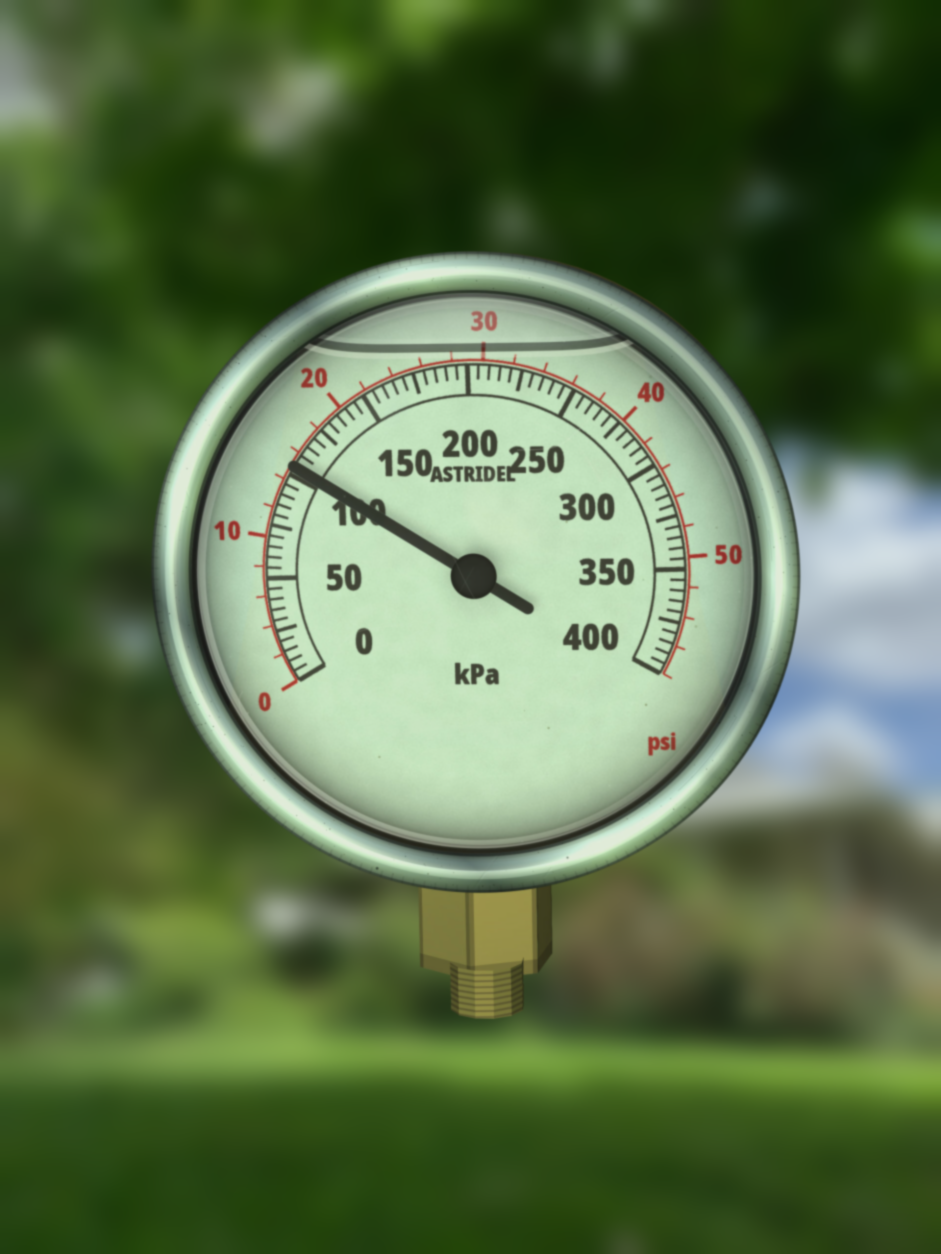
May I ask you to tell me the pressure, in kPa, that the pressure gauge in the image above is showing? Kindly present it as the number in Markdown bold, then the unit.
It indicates **105** kPa
